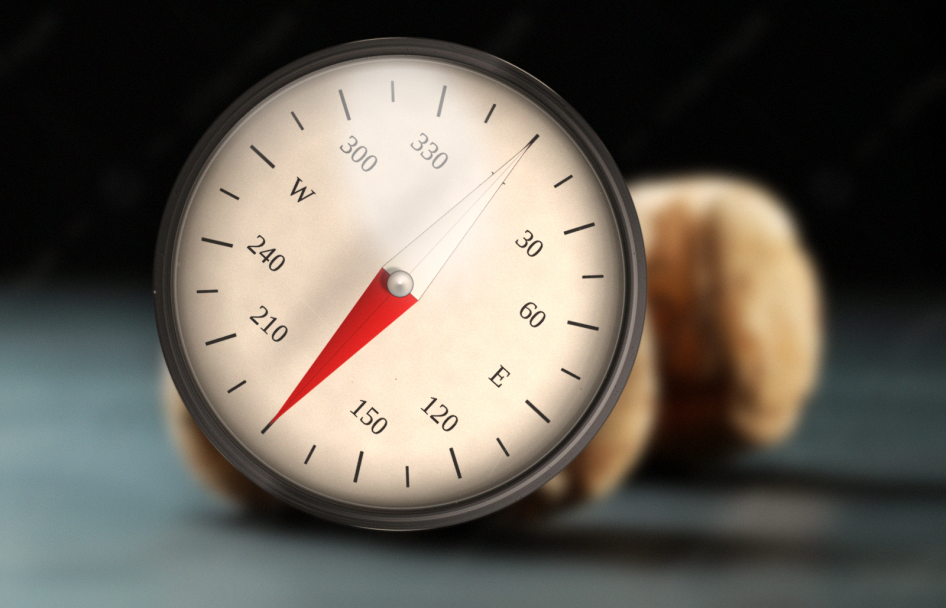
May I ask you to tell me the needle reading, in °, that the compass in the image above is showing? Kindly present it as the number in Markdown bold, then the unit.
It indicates **180** °
